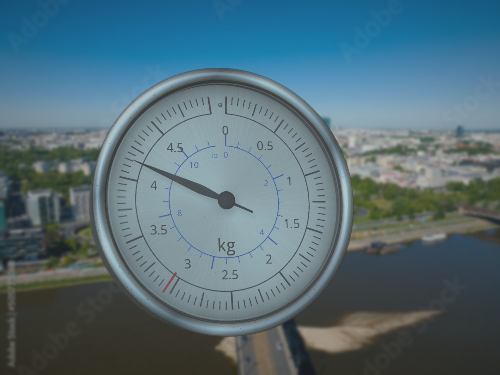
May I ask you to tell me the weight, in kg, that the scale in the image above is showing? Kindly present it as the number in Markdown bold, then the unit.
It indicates **4.15** kg
